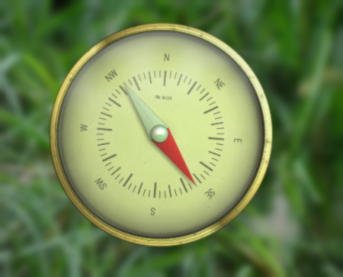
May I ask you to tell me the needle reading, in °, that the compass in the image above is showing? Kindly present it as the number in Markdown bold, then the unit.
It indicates **140** °
